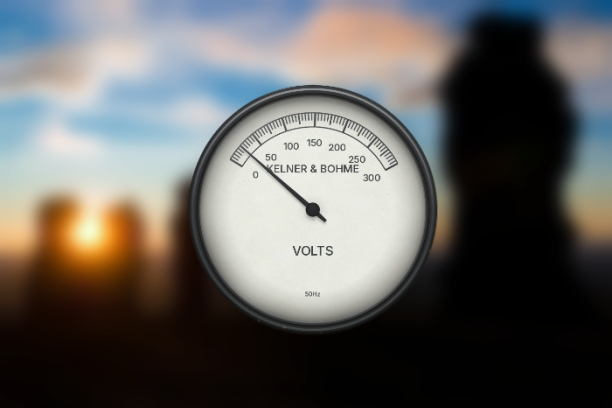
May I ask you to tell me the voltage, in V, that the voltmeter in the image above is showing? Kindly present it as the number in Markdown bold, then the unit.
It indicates **25** V
